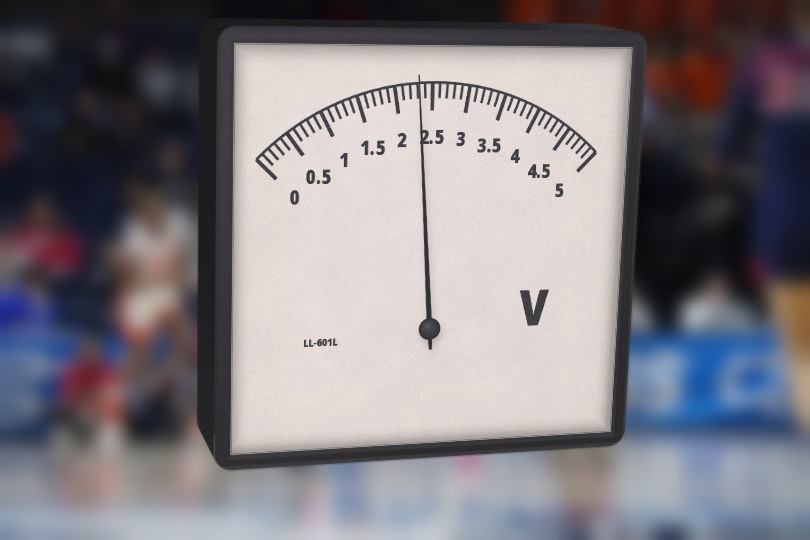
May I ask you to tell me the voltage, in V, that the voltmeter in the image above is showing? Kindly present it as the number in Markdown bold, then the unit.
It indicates **2.3** V
